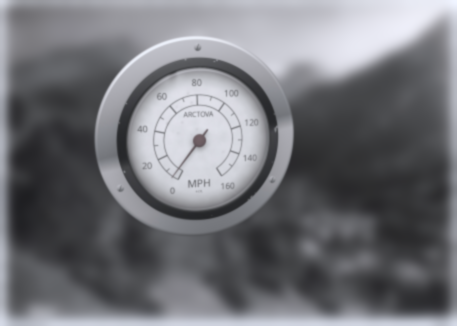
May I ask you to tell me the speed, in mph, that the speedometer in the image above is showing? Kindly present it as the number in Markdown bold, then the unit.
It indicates **5** mph
